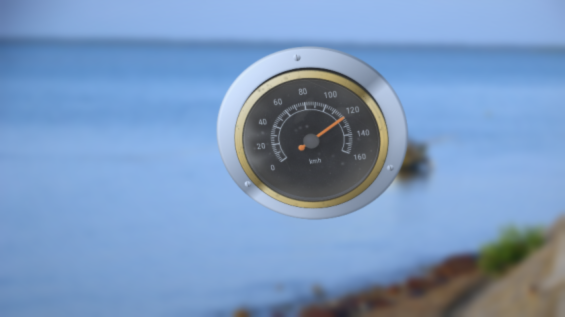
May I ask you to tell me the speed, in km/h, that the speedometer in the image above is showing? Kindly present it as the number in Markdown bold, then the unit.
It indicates **120** km/h
